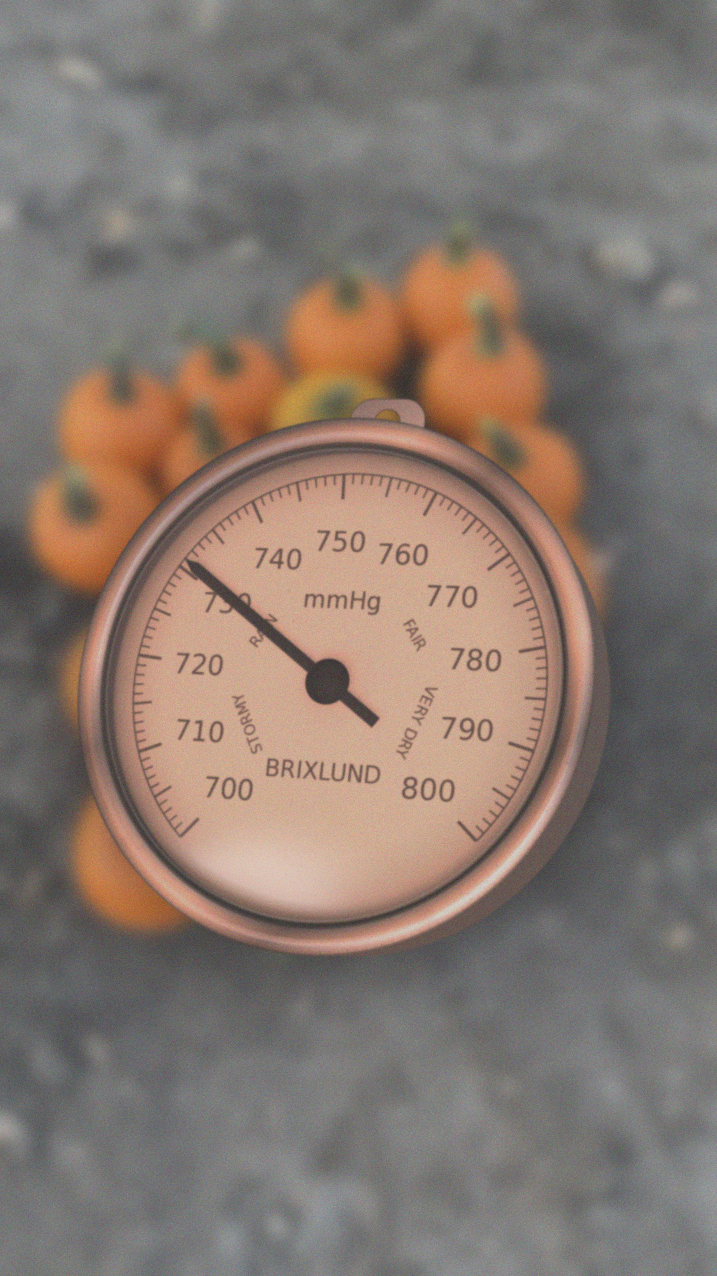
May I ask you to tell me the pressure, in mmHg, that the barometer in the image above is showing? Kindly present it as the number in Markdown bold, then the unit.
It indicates **731** mmHg
